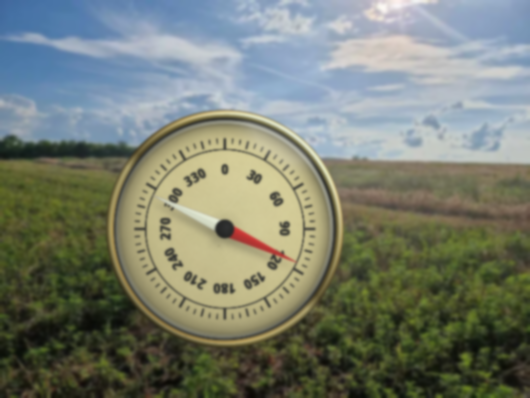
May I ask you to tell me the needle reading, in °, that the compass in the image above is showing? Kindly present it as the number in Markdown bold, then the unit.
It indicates **115** °
